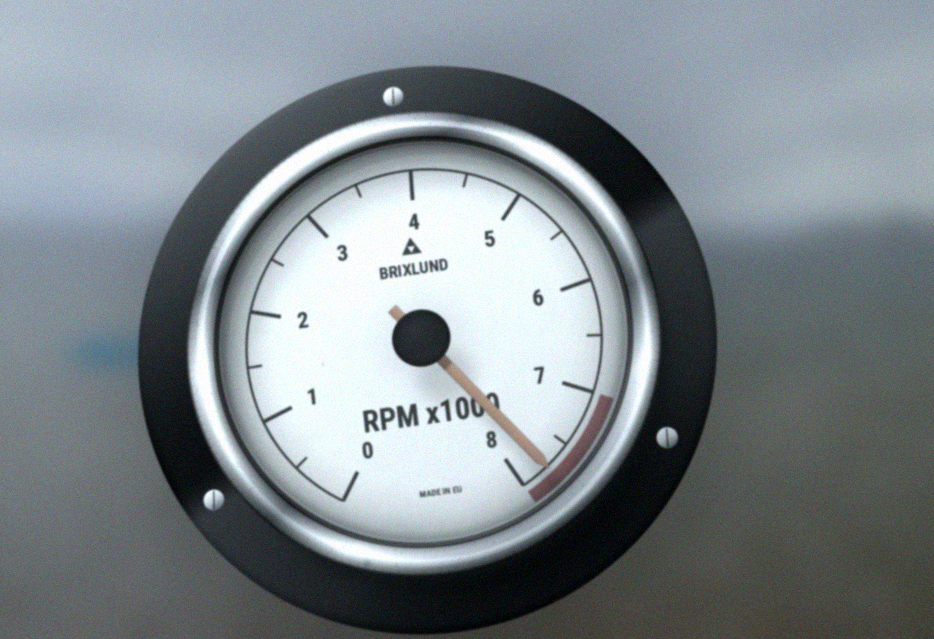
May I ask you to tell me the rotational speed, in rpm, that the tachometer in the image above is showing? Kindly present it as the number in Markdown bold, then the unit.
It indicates **7750** rpm
